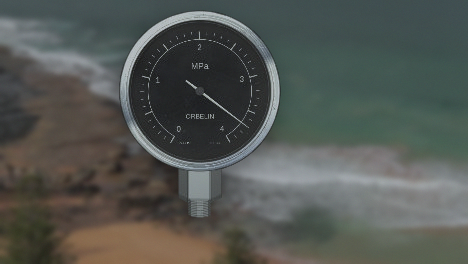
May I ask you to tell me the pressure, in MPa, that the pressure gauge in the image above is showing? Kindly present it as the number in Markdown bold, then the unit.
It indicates **3.7** MPa
